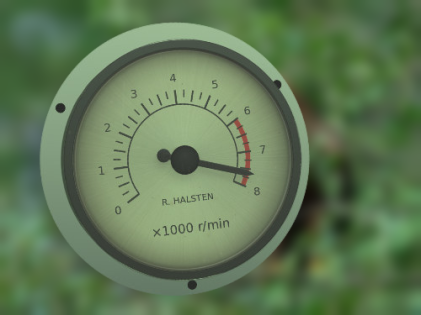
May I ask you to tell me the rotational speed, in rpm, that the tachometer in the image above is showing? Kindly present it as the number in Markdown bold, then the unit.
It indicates **7625** rpm
